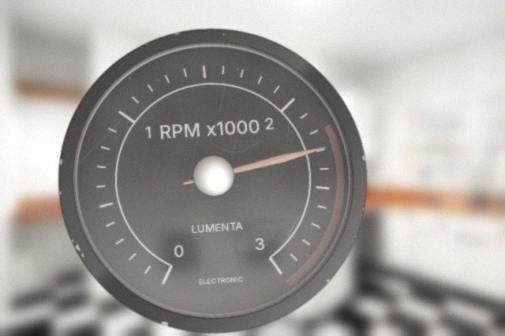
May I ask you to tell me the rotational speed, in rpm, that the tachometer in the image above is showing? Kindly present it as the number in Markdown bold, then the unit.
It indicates **2300** rpm
